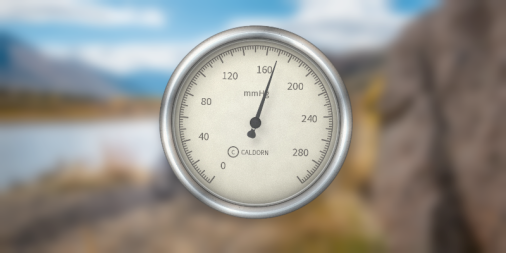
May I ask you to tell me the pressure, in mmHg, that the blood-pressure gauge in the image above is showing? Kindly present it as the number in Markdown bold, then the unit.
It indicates **170** mmHg
